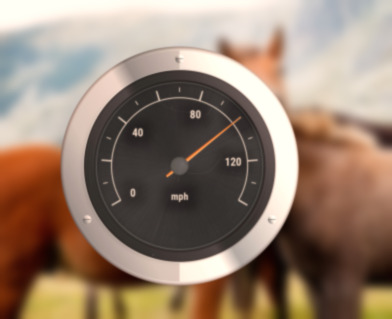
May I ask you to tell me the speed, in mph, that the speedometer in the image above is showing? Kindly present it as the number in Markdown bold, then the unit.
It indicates **100** mph
